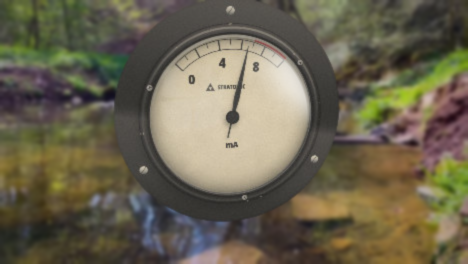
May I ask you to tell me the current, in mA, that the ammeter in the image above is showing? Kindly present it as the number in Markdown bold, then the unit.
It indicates **6.5** mA
